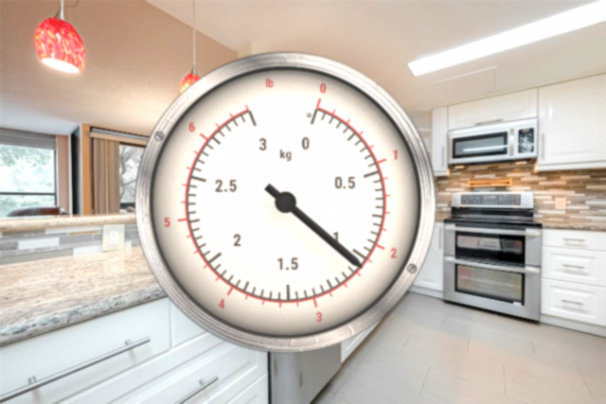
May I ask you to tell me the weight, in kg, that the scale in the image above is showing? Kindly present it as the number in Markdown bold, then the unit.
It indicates **1.05** kg
